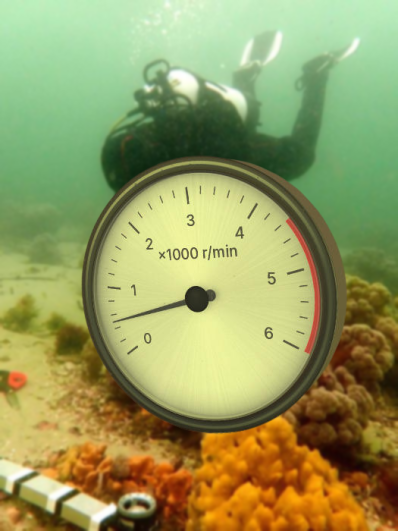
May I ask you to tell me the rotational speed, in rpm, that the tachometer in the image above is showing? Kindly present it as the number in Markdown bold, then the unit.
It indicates **500** rpm
